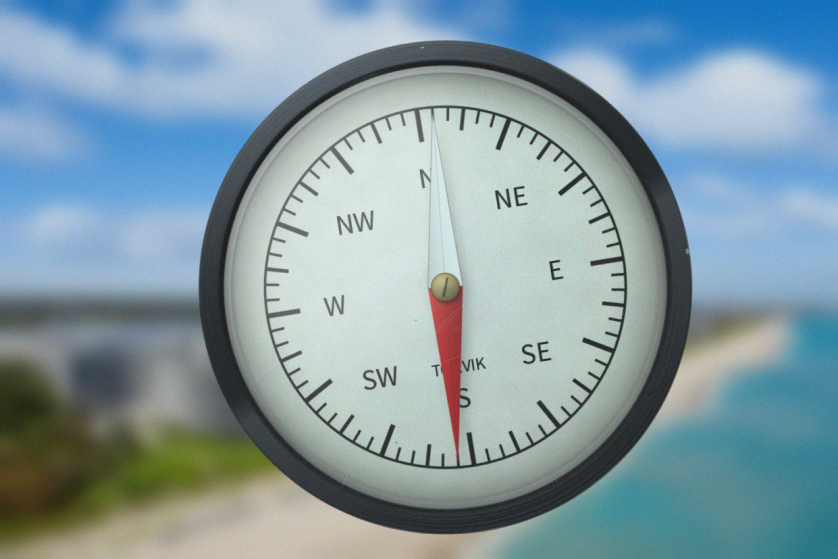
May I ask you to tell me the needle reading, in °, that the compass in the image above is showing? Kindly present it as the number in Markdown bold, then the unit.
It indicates **185** °
